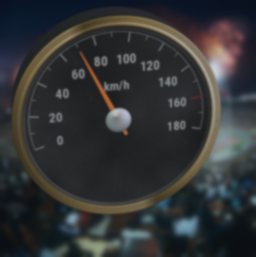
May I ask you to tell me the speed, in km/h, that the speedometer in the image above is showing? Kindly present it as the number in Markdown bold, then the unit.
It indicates **70** km/h
